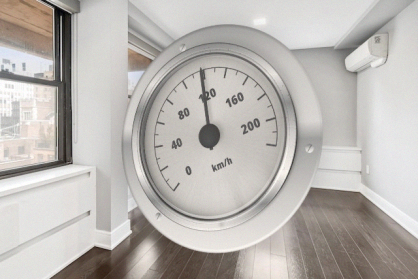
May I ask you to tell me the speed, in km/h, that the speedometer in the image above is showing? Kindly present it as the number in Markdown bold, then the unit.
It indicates **120** km/h
